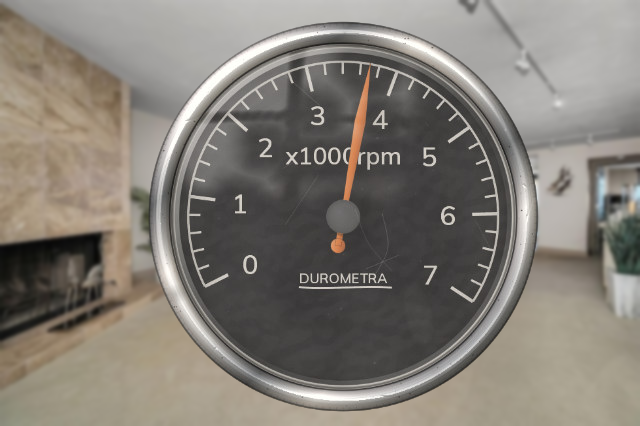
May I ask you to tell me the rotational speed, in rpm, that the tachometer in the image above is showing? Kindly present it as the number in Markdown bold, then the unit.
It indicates **3700** rpm
